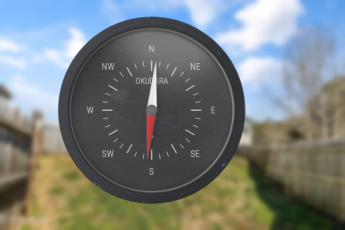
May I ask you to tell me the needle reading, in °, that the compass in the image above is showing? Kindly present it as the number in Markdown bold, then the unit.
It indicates **185** °
